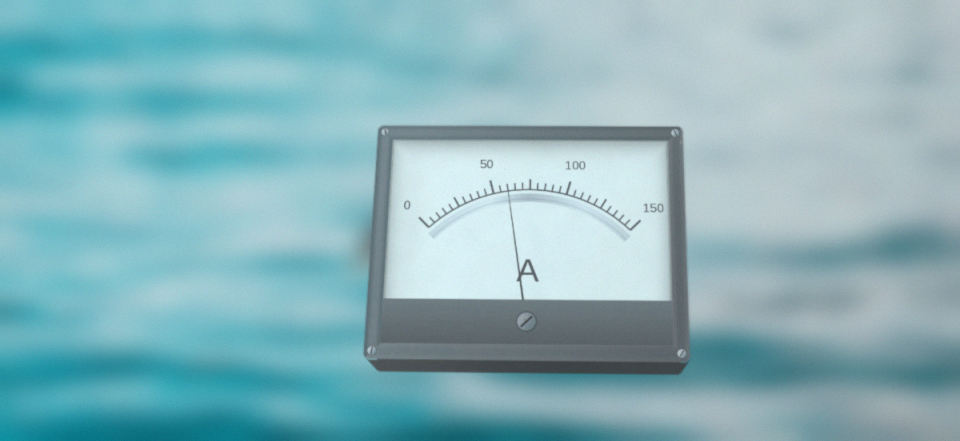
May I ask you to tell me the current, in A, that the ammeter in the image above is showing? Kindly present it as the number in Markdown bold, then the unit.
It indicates **60** A
